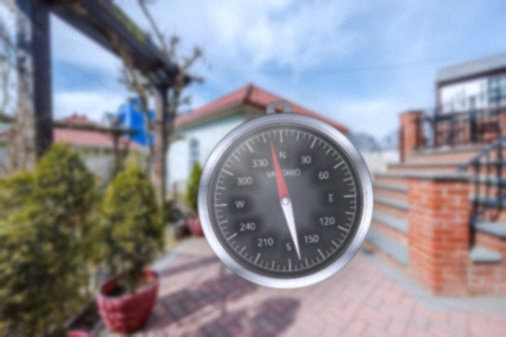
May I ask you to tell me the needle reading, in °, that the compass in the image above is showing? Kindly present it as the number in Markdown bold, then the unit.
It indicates **350** °
